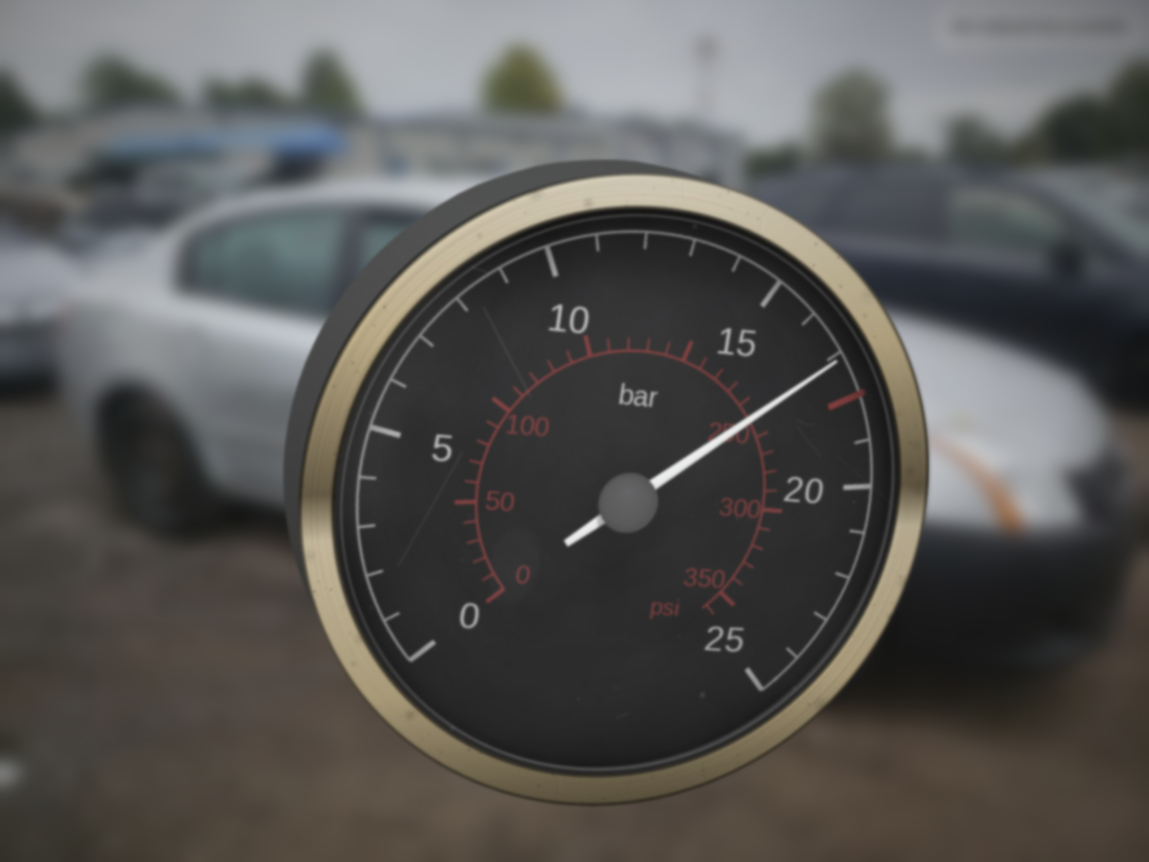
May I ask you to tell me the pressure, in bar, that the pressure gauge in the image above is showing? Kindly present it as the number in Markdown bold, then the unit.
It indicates **17** bar
